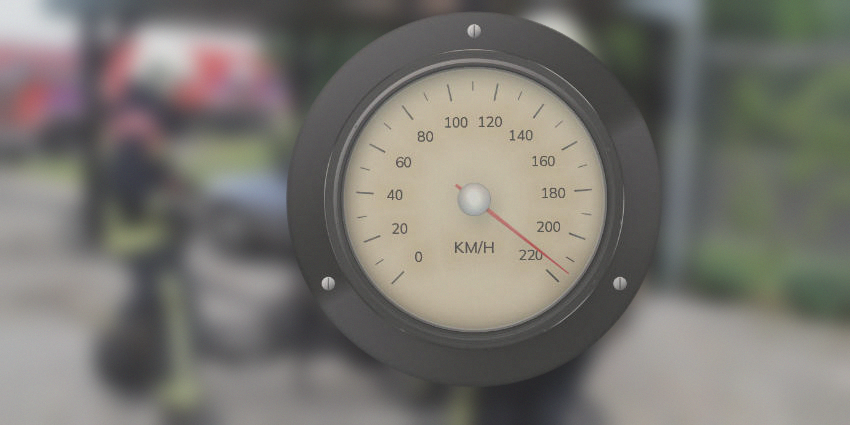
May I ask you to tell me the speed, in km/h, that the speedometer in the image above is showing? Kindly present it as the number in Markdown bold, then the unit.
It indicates **215** km/h
